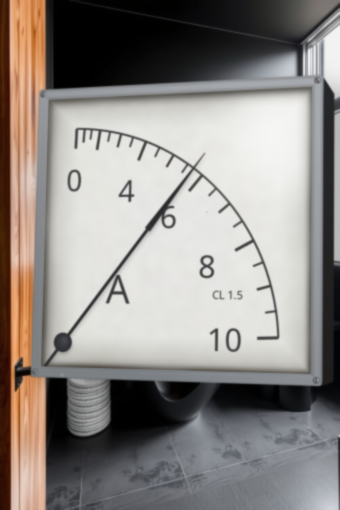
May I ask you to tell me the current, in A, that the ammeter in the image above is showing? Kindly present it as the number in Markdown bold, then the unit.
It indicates **5.75** A
